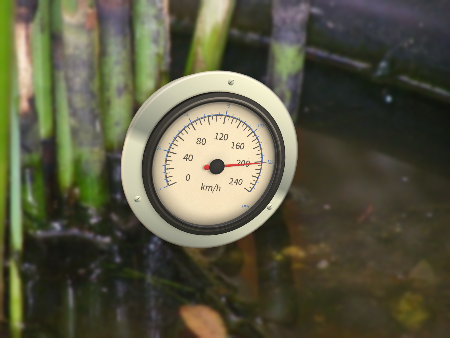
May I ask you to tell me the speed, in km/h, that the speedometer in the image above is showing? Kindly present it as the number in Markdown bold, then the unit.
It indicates **200** km/h
